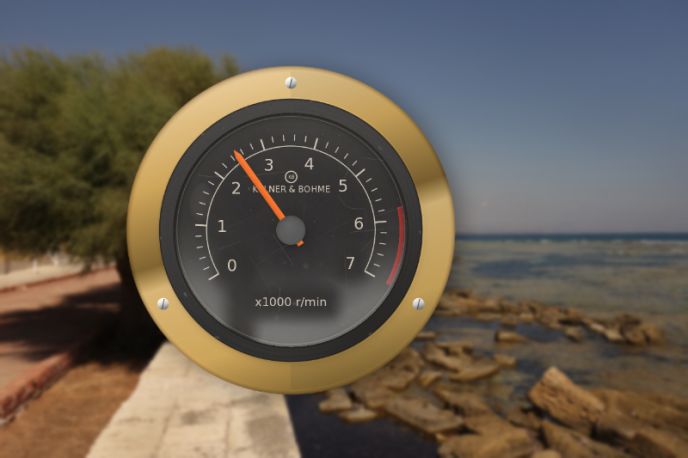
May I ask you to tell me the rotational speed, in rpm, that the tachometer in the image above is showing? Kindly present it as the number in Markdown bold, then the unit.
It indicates **2500** rpm
